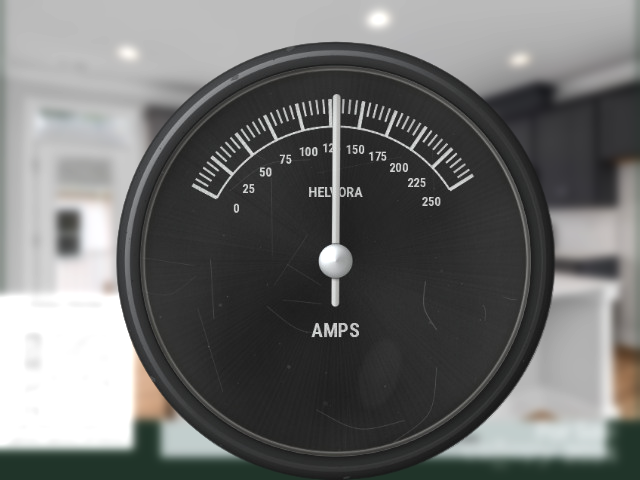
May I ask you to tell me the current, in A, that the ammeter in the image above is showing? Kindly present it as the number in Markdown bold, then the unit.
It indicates **130** A
